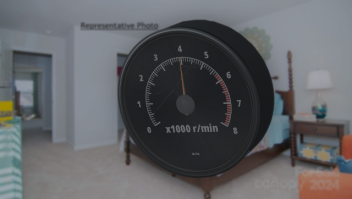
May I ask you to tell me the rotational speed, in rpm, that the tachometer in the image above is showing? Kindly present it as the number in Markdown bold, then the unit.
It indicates **4000** rpm
